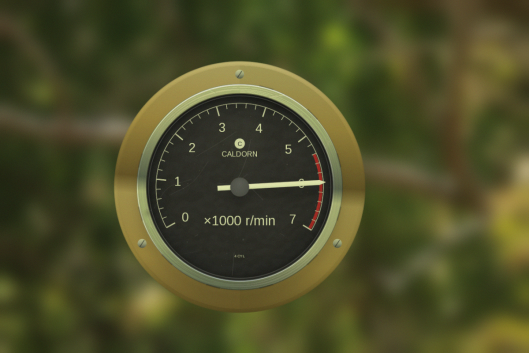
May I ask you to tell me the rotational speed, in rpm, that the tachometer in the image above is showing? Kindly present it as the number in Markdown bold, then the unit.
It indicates **6000** rpm
